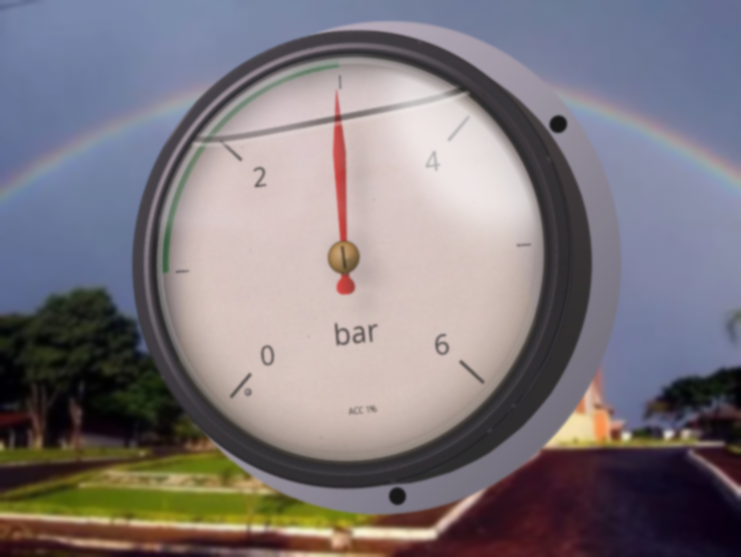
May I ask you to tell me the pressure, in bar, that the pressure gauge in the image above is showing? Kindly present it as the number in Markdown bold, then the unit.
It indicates **3** bar
